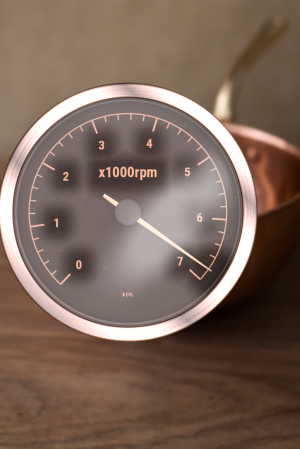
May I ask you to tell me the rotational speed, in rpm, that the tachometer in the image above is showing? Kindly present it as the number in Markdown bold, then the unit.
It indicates **6800** rpm
